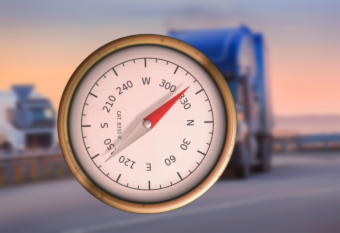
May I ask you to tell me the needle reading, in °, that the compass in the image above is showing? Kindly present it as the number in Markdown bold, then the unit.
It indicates **320** °
